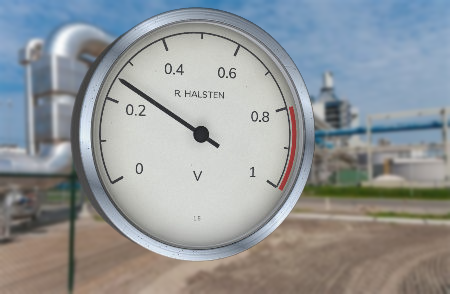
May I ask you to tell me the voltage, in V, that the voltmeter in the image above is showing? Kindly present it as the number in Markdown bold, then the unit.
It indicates **0.25** V
